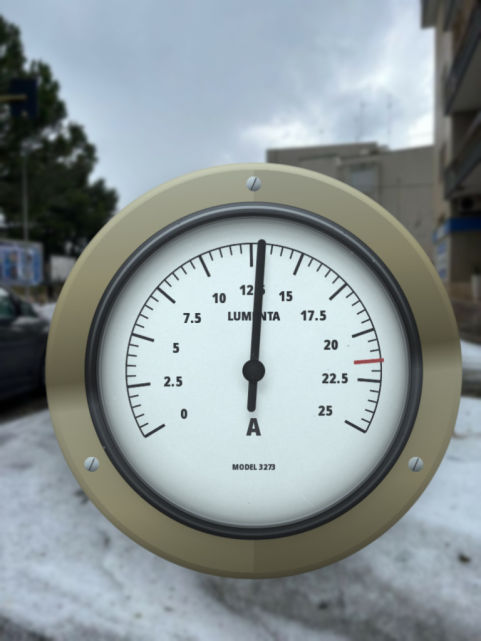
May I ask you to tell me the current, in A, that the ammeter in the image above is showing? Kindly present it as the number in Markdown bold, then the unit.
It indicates **13** A
